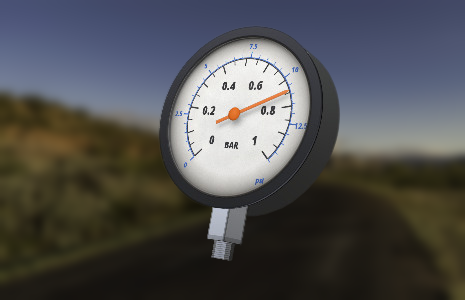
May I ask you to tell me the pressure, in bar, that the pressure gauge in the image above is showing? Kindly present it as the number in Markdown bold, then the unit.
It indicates **0.75** bar
